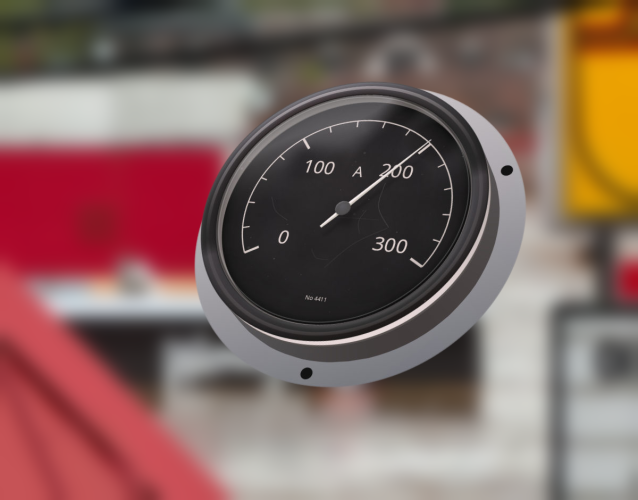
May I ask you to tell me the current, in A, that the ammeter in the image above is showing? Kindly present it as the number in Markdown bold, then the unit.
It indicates **200** A
